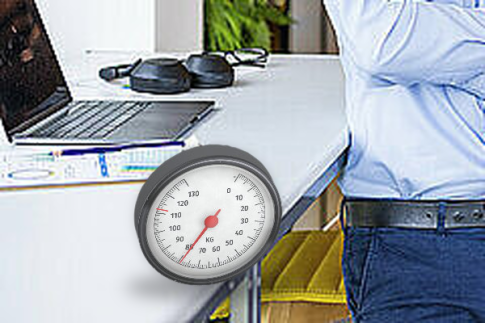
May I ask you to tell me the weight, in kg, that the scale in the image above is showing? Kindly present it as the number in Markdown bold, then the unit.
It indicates **80** kg
